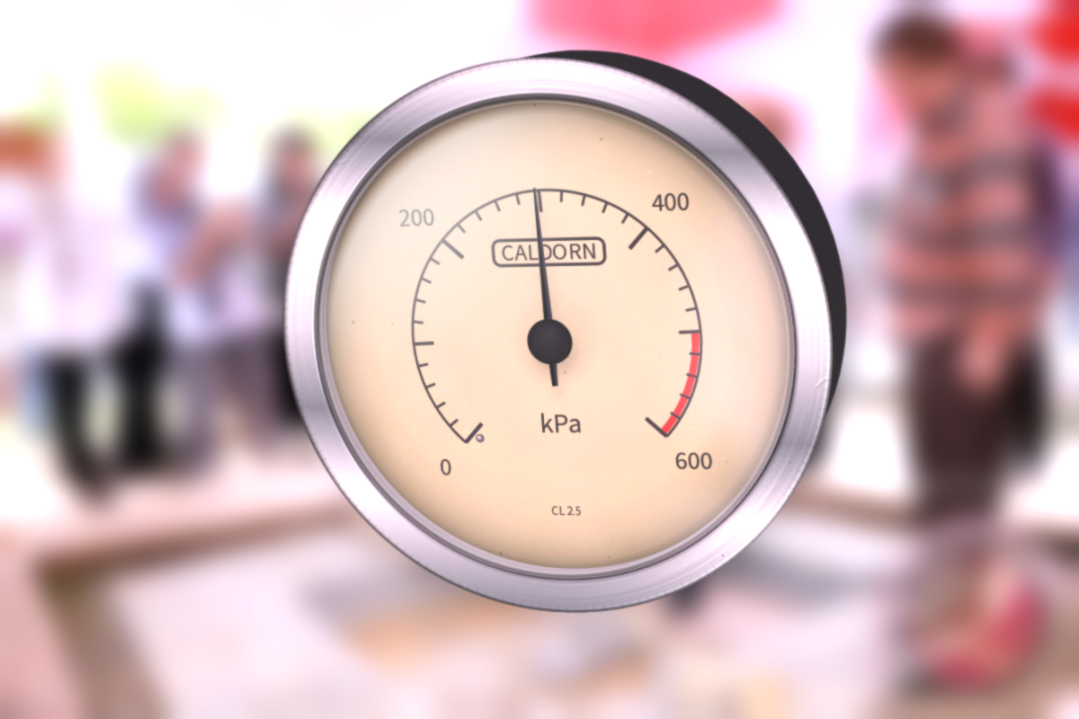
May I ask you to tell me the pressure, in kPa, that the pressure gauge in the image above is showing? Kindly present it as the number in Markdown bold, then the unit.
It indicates **300** kPa
